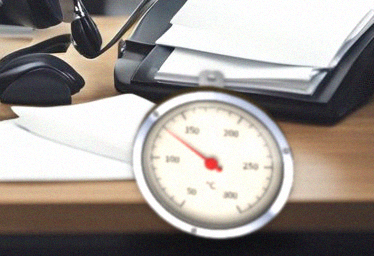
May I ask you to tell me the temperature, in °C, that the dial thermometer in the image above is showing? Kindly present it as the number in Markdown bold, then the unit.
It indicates **130** °C
